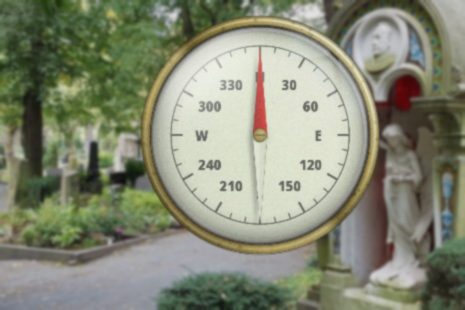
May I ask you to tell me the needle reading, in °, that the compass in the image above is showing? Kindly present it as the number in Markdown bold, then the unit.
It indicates **0** °
